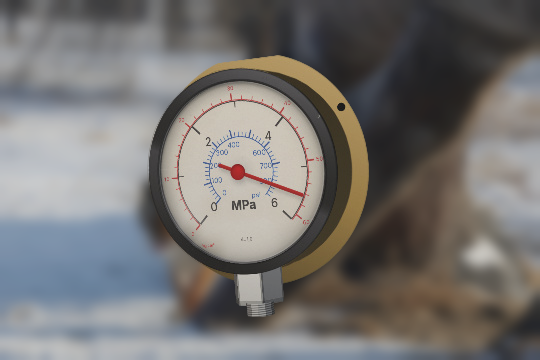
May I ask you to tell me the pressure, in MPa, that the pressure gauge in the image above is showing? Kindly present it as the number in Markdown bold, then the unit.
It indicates **5.5** MPa
